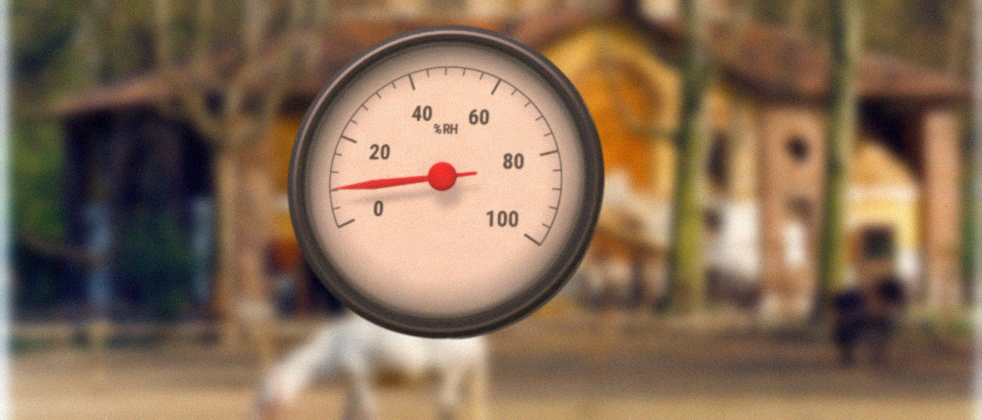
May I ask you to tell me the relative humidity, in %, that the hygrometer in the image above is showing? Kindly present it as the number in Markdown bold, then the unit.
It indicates **8** %
